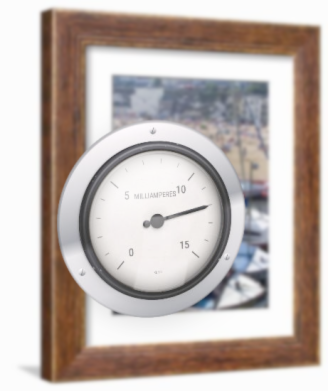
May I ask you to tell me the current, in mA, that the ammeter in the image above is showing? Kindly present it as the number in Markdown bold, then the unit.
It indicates **12** mA
